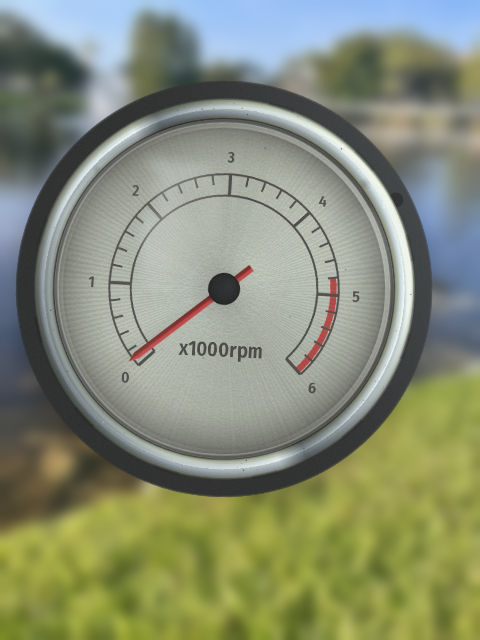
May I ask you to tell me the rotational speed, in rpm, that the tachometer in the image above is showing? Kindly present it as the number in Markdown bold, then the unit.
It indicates **100** rpm
